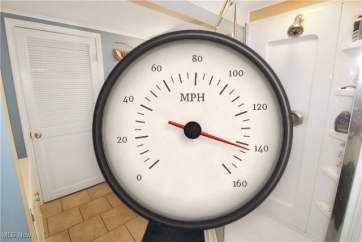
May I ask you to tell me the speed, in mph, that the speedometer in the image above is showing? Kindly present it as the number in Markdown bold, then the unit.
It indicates **142.5** mph
